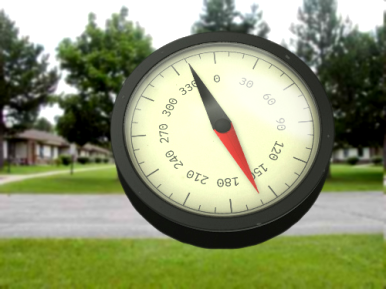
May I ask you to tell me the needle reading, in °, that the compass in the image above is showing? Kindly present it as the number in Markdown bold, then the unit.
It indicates **160** °
